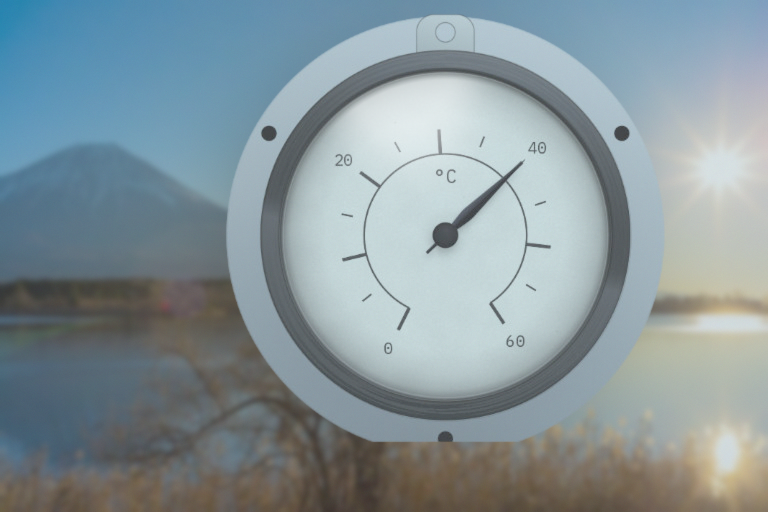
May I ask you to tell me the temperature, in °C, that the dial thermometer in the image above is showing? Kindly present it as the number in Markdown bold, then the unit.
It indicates **40** °C
